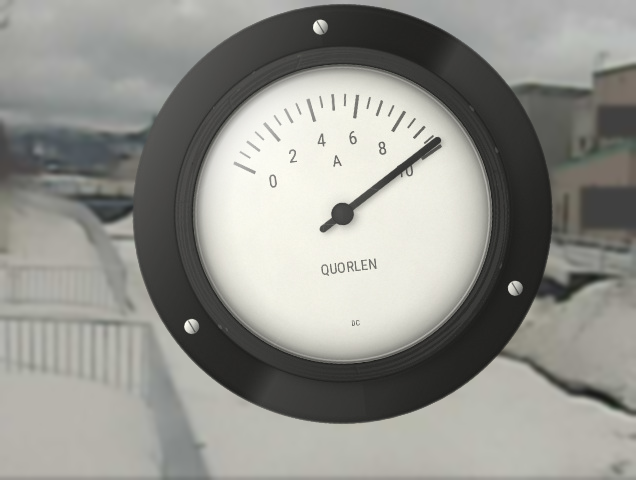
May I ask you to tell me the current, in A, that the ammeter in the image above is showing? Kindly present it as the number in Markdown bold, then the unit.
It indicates **9.75** A
